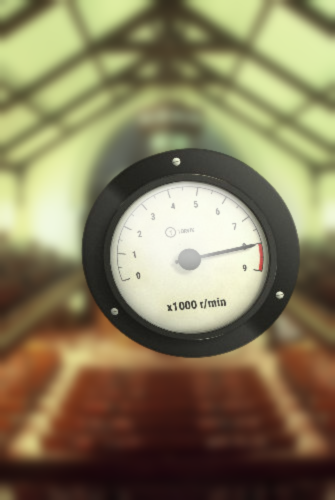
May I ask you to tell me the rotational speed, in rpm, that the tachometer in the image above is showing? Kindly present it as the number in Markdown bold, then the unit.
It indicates **8000** rpm
